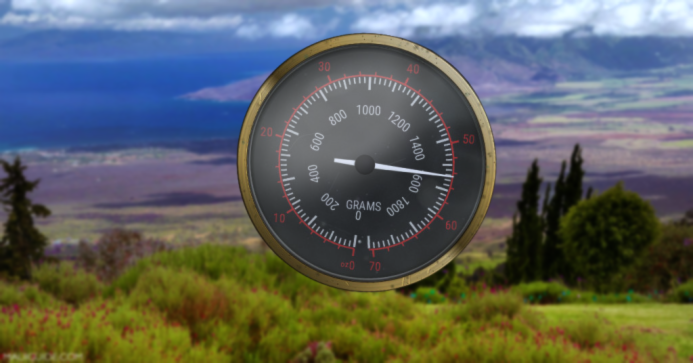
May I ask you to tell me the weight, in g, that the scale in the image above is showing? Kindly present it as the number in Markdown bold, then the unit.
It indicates **1540** g
